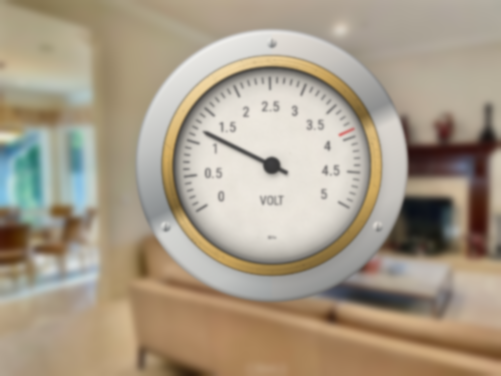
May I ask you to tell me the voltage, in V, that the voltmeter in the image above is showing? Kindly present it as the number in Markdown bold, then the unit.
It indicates **1.2** V
